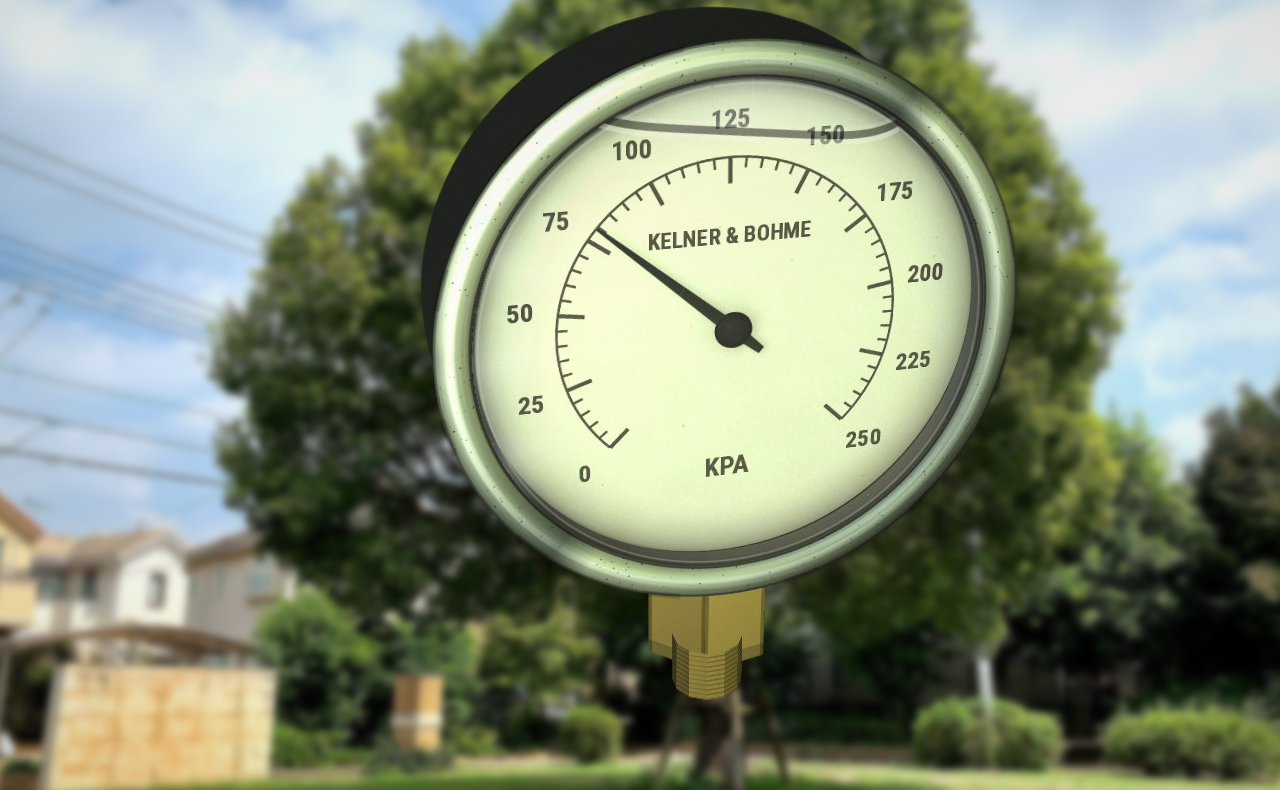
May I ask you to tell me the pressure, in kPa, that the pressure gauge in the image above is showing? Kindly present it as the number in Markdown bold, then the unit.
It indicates **80** kPa
